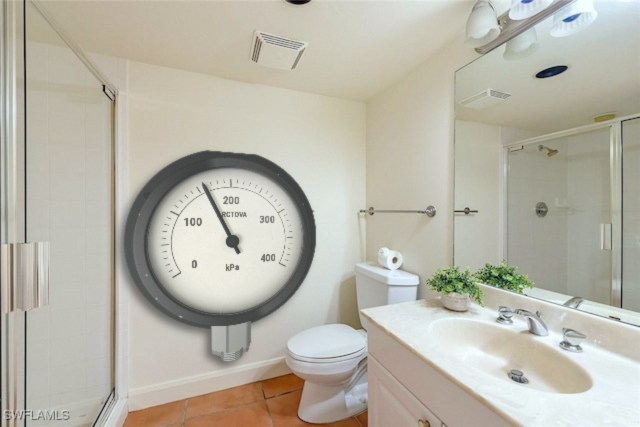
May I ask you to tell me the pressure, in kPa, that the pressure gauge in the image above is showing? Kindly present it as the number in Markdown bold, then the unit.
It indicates **160** kPa
